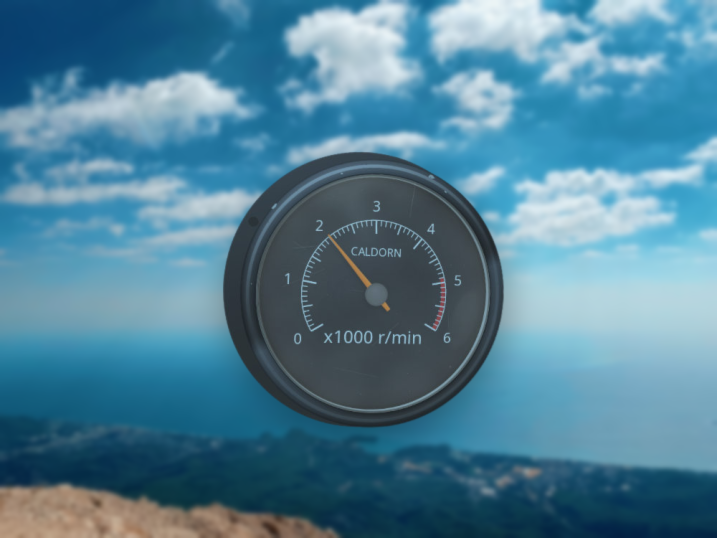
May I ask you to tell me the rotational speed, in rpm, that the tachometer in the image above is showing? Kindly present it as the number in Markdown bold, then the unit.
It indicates **2000** rpm
